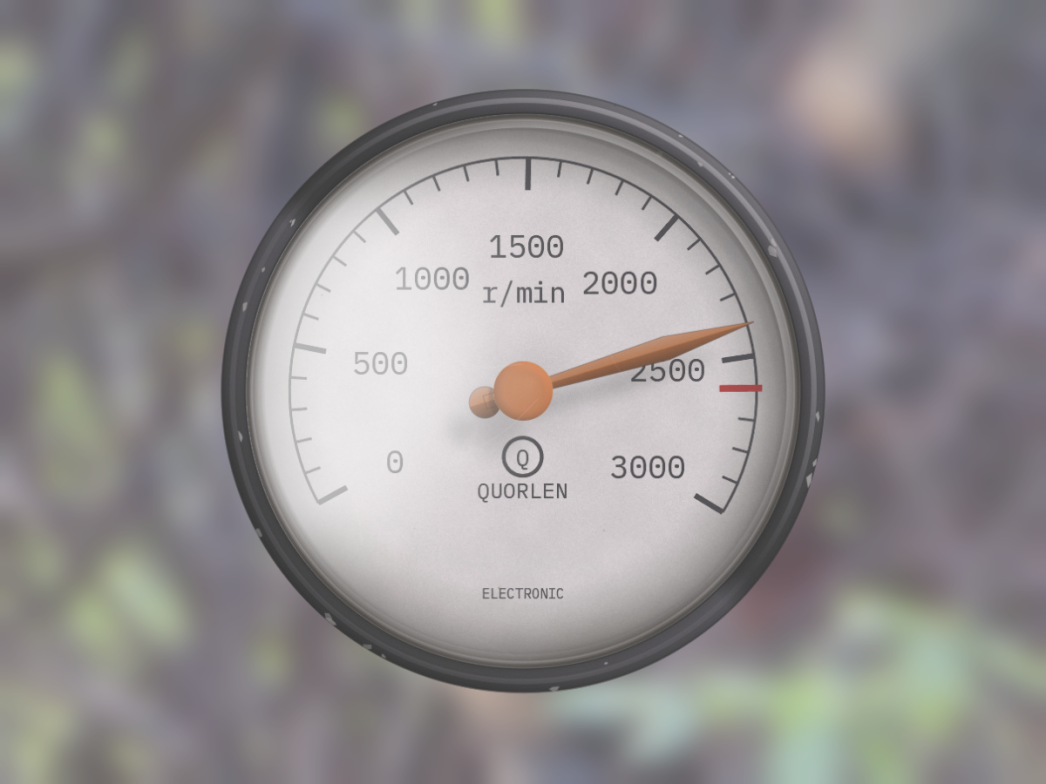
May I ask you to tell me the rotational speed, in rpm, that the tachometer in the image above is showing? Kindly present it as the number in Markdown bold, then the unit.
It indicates **2400** rpm
